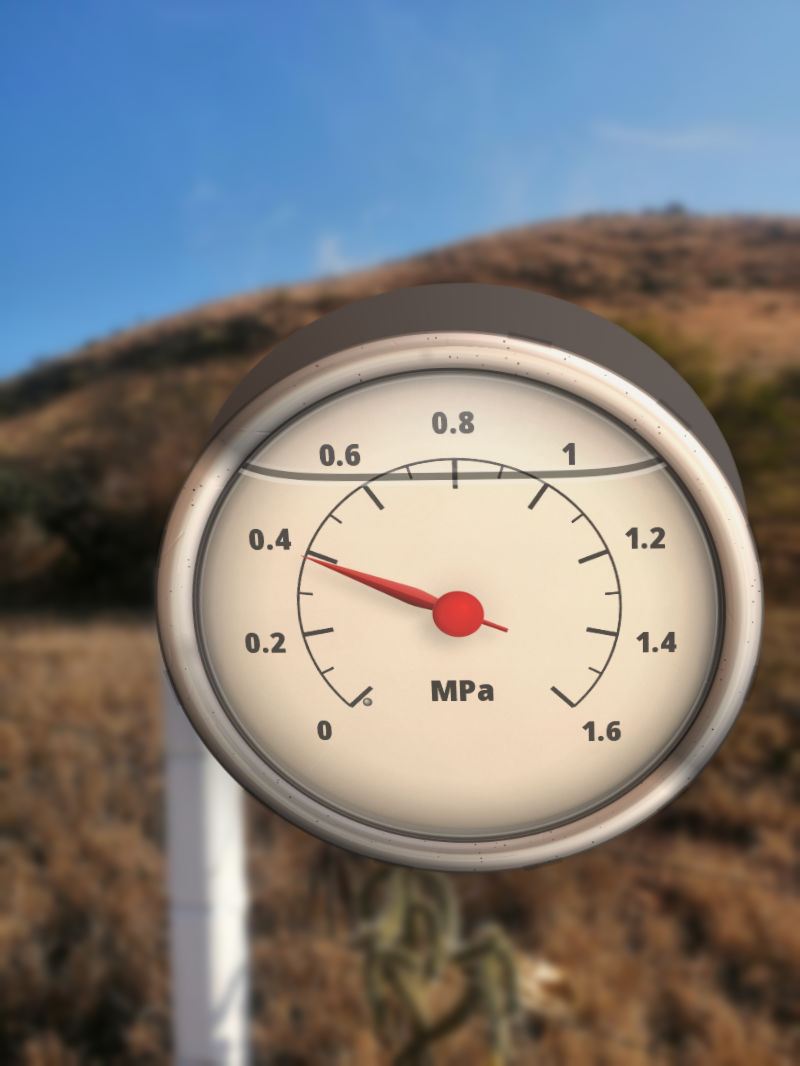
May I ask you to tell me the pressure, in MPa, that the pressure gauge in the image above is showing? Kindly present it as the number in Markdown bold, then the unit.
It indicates **0.4** MPa
